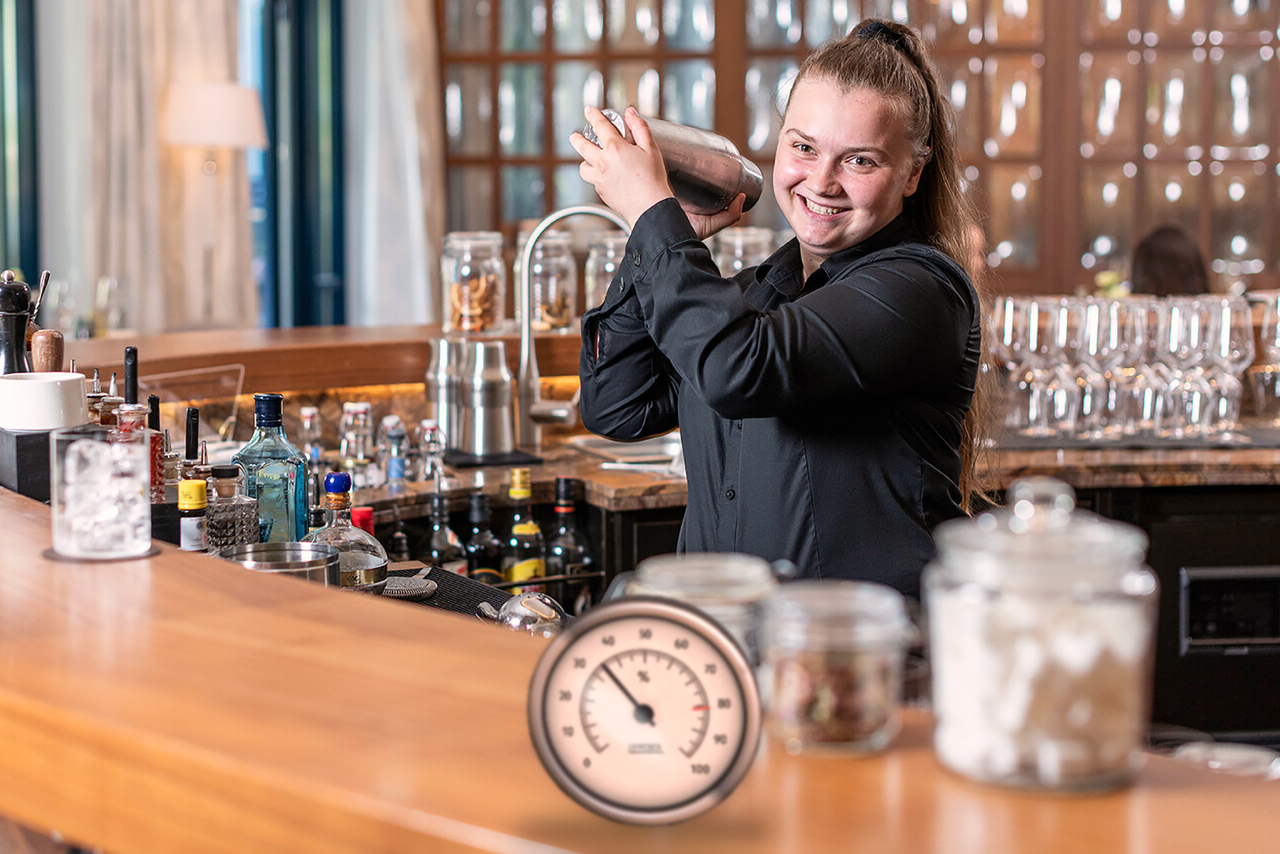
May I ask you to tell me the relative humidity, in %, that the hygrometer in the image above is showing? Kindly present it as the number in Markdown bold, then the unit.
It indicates **35** %
